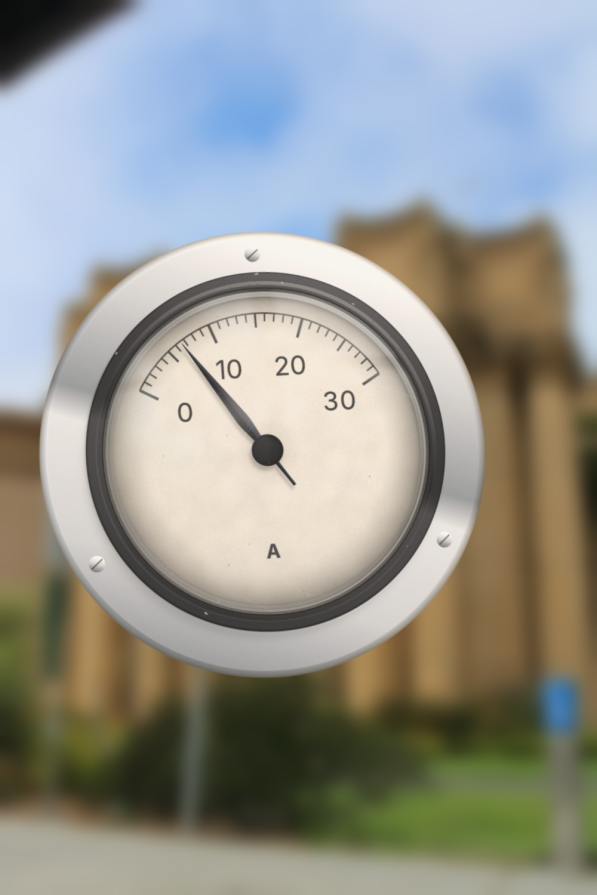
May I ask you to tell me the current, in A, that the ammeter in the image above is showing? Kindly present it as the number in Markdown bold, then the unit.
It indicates **6.5** A
